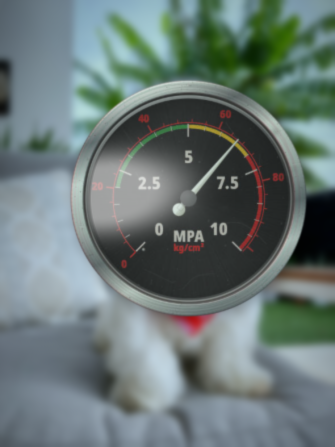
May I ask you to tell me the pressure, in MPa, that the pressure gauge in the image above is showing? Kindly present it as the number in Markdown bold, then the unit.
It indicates **6.5** MPa
